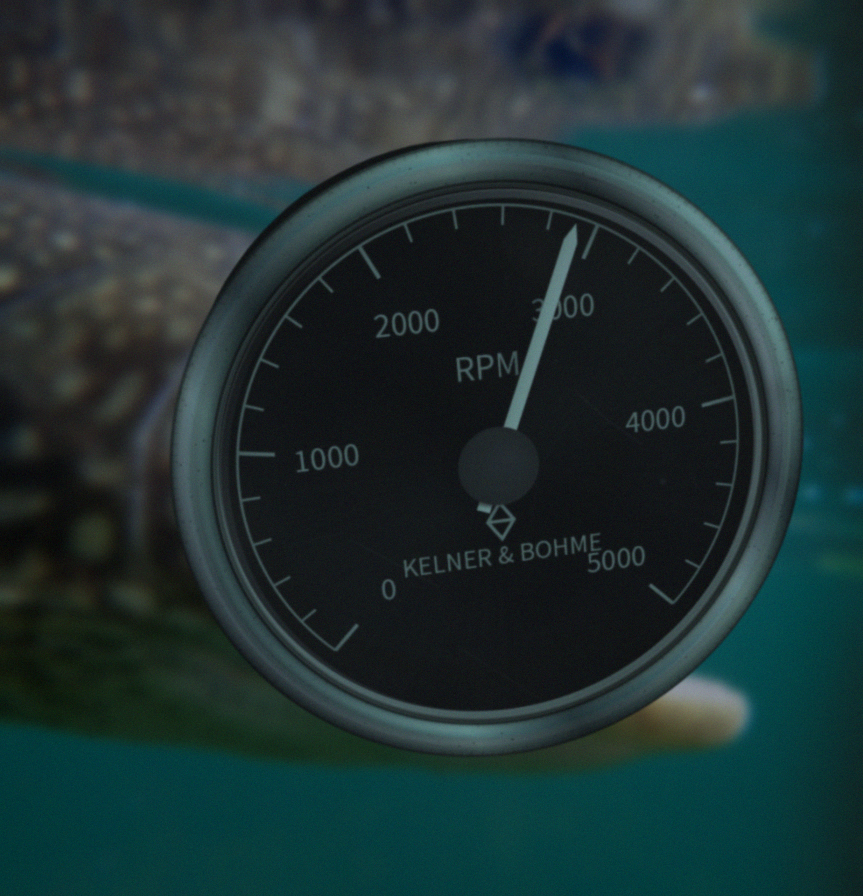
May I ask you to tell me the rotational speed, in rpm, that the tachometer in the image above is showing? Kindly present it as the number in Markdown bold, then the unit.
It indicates **2900** rpm
